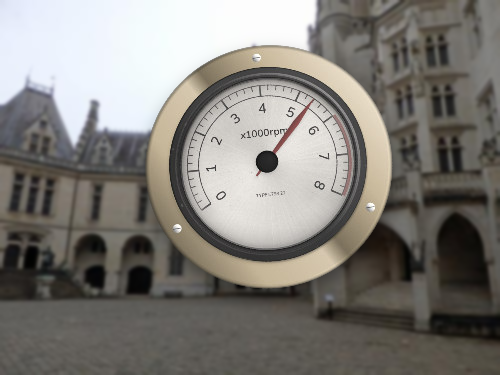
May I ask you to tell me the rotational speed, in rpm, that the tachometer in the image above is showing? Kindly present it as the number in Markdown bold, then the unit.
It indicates **5400** rpm
